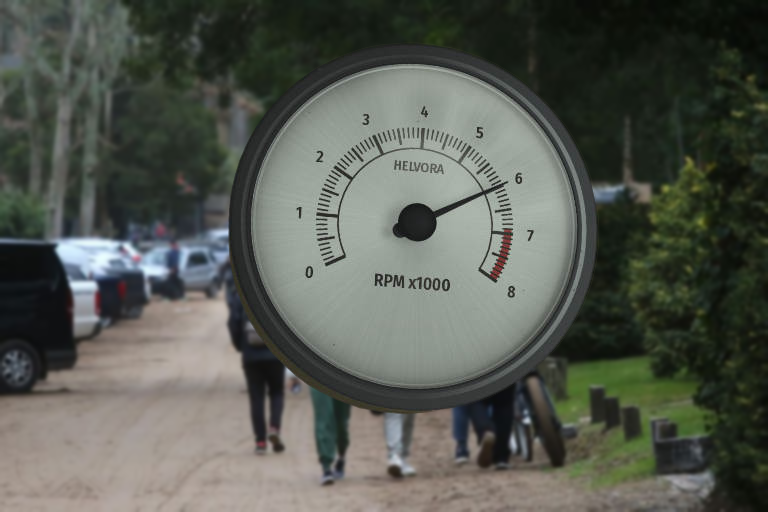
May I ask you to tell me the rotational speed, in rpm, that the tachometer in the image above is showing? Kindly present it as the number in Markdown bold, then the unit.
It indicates **6000** rpm
